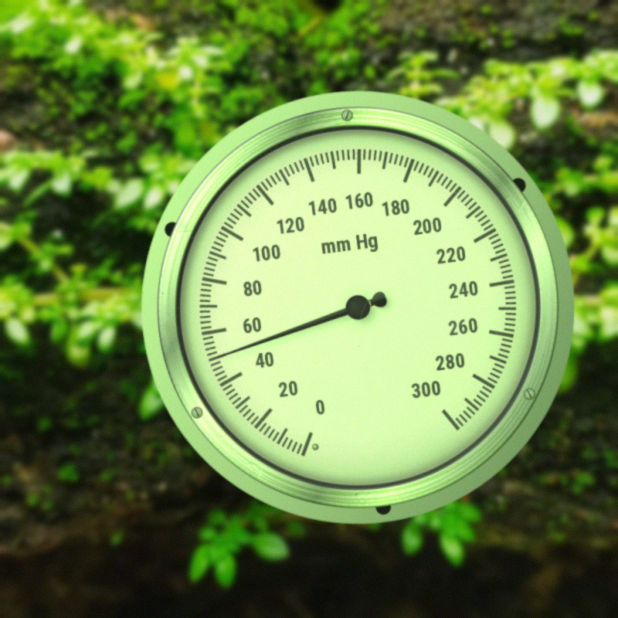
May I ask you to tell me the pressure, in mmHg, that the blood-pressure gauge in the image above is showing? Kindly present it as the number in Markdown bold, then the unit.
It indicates **50** mmHg
